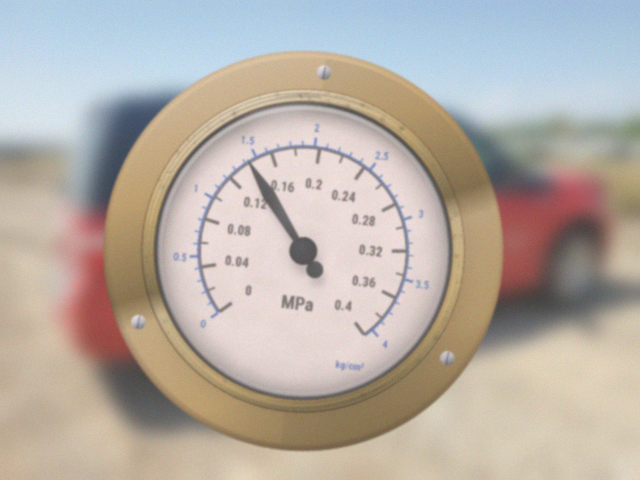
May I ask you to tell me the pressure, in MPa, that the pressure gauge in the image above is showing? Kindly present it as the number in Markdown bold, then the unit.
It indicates **0.14** MPa
